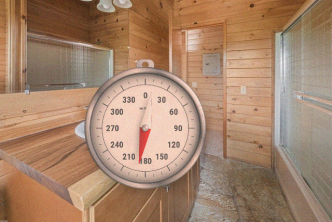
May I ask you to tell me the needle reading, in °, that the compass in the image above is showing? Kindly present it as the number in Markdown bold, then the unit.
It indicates **190** °
